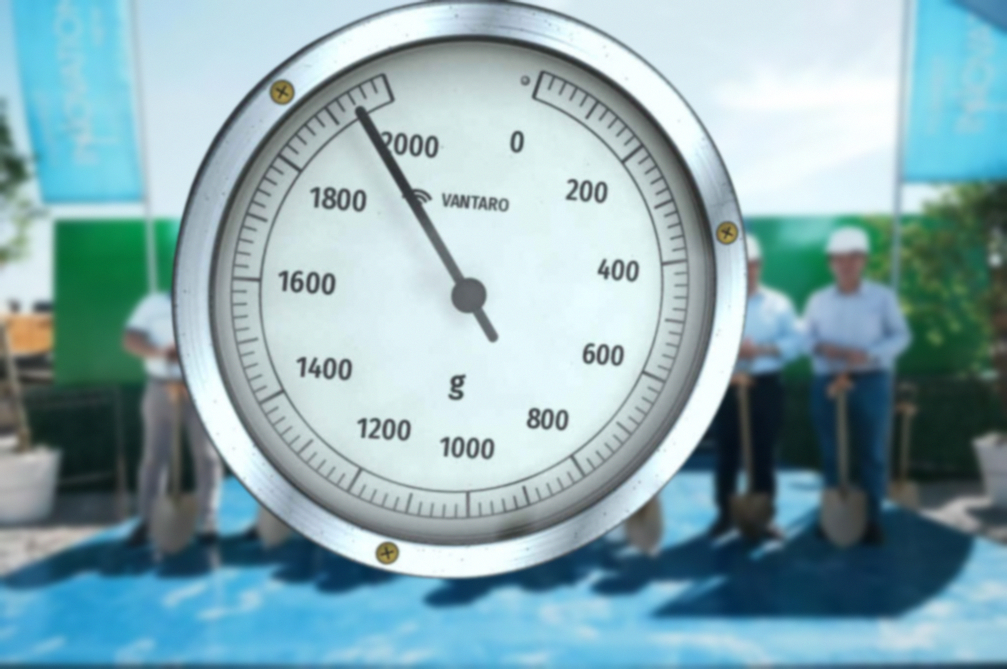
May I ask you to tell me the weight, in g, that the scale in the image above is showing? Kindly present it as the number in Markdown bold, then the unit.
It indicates **1940** g
